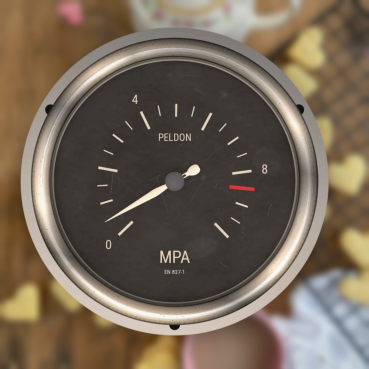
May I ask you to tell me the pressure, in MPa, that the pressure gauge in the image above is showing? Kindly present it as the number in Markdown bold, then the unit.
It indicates **0.5** MPa
